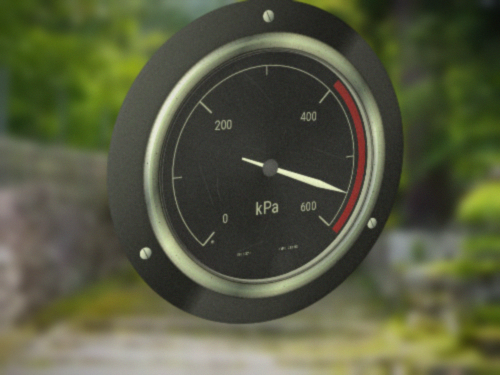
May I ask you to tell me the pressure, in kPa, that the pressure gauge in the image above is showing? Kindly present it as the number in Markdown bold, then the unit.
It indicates **550** kPa
